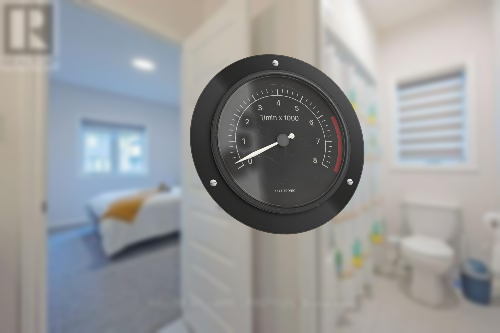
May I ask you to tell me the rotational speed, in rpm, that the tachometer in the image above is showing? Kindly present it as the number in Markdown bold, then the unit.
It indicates **200** rpm
